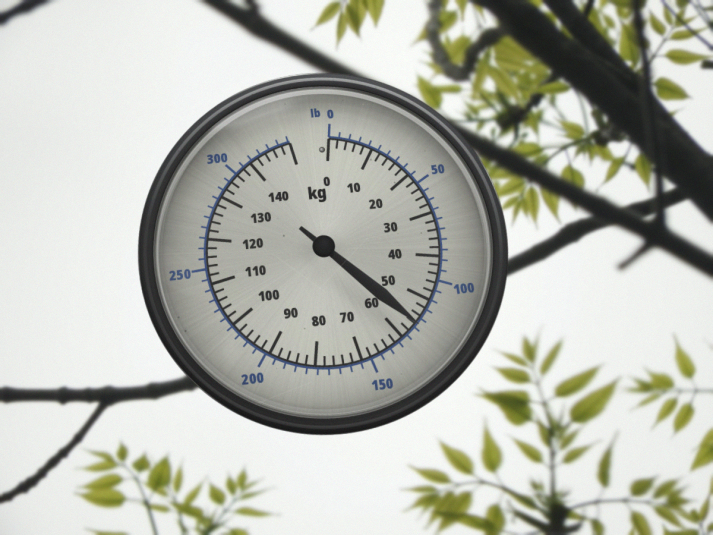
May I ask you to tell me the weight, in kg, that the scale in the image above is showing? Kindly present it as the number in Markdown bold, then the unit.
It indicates **56** kg
